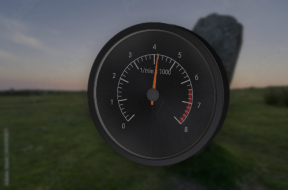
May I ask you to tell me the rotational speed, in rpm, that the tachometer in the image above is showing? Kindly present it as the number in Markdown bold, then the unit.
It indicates **4200** rpm
